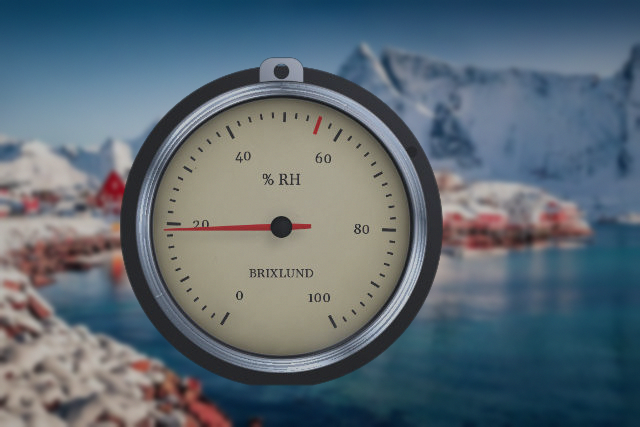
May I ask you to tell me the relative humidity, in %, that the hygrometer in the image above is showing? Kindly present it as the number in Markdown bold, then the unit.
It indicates **19** %
